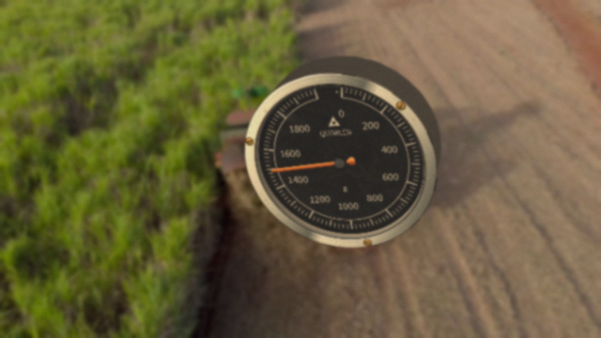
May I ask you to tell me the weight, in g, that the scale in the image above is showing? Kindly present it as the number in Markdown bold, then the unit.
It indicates **1500** g
